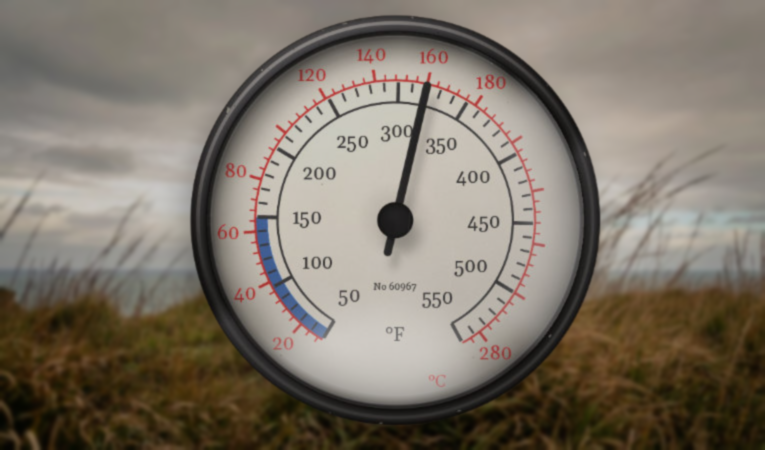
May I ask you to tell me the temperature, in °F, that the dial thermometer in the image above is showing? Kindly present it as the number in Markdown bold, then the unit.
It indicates **320** °F
